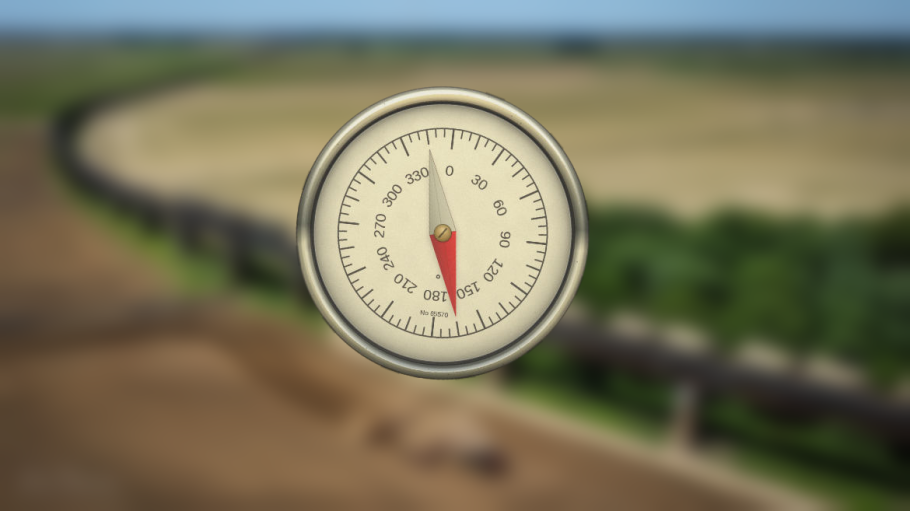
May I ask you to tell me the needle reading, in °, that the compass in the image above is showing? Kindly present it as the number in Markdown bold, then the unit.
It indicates **165** °
